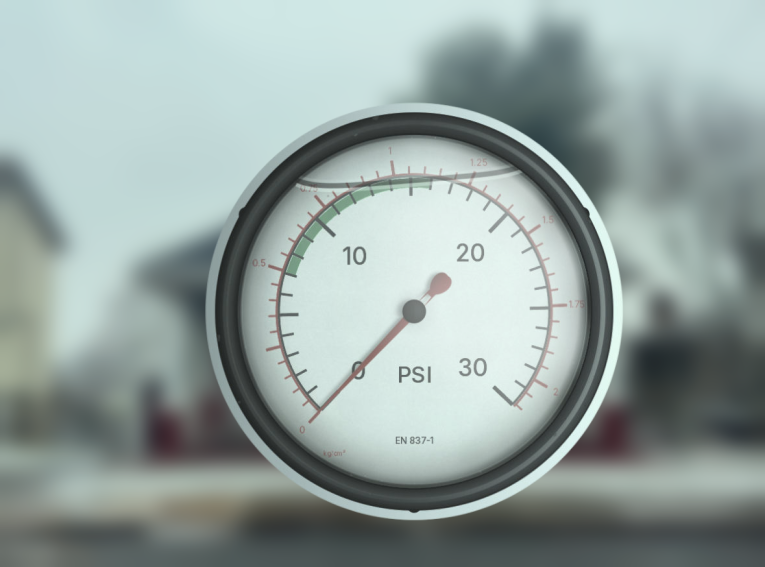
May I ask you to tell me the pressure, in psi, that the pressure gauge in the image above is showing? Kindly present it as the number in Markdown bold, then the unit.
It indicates **0** psi
